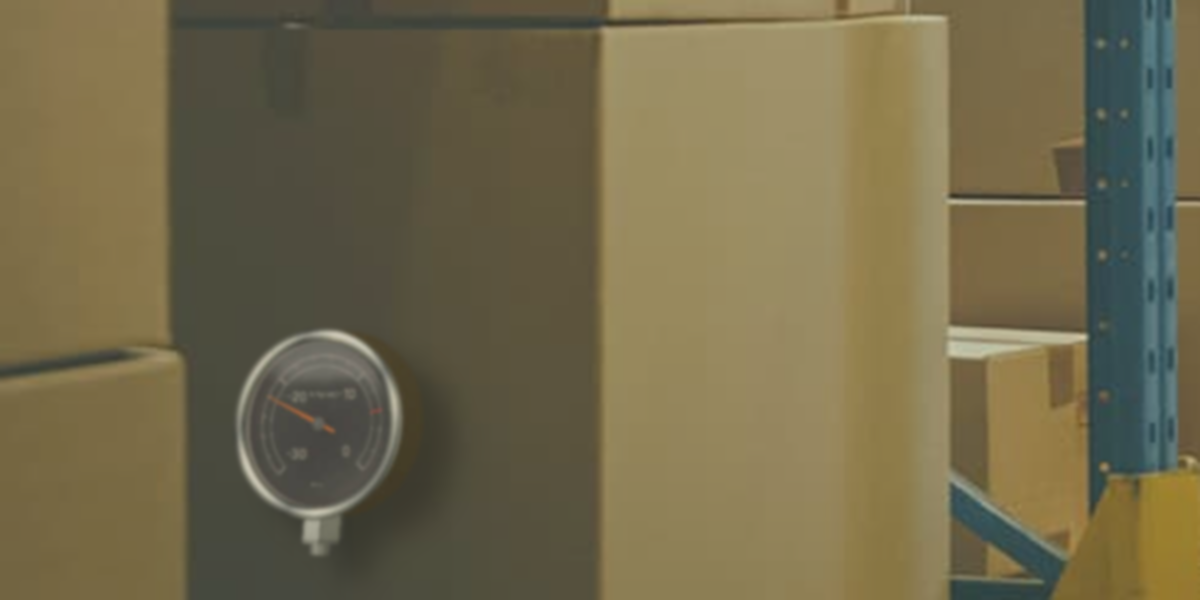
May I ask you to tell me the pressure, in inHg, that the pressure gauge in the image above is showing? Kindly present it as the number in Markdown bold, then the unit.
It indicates **-22** inHg
